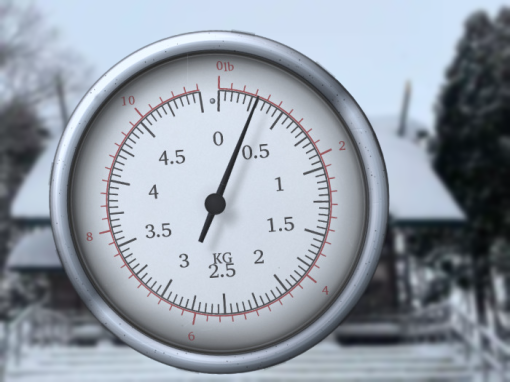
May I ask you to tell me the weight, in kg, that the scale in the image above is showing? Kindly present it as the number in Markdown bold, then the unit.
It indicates **0.3** kg
